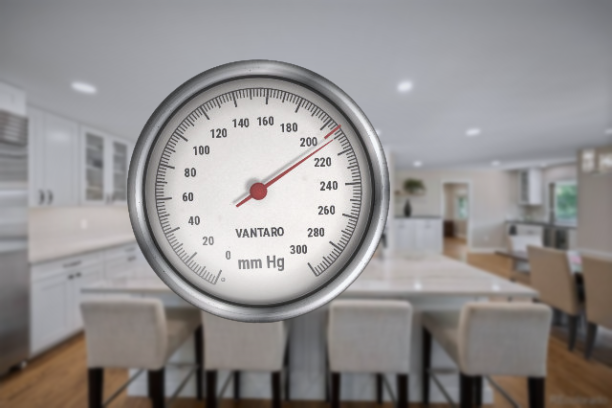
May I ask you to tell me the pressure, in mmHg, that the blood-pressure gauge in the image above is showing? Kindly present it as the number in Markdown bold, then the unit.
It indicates **210** mmHg
